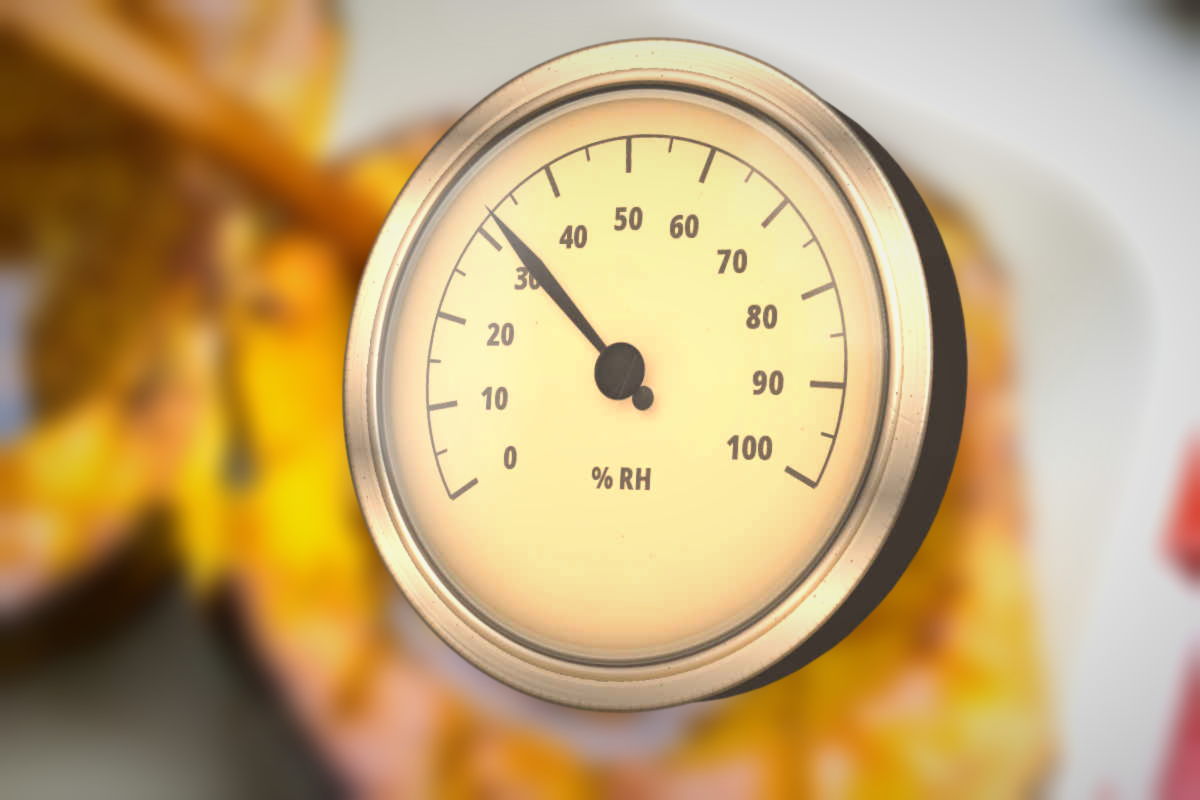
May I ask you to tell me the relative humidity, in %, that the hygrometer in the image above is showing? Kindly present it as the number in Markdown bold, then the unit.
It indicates **32.5** %
